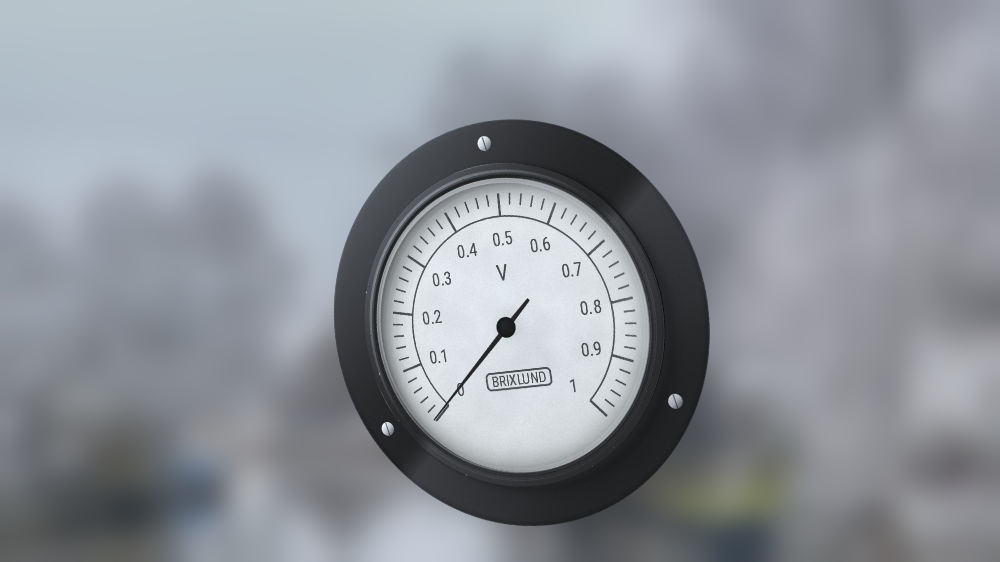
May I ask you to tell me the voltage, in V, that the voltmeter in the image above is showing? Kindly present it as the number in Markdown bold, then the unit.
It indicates **0** V
